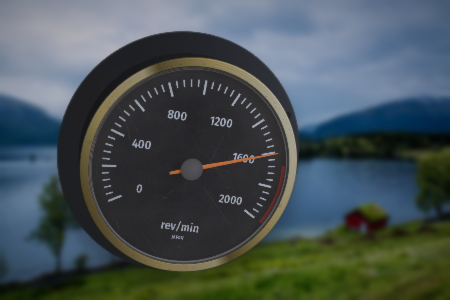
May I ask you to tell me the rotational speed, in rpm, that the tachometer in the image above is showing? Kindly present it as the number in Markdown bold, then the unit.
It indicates **1600** rpm
